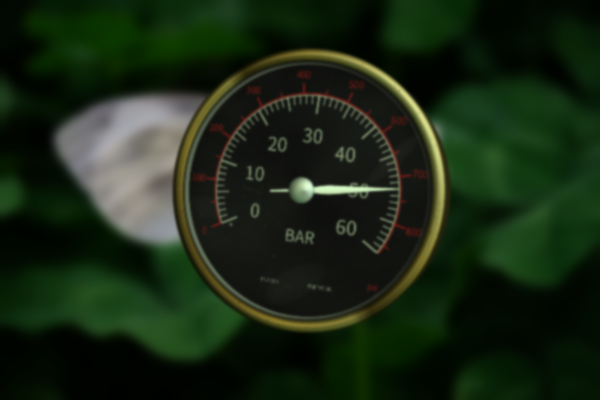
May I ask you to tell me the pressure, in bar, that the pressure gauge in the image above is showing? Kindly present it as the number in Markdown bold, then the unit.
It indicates **50** bar
